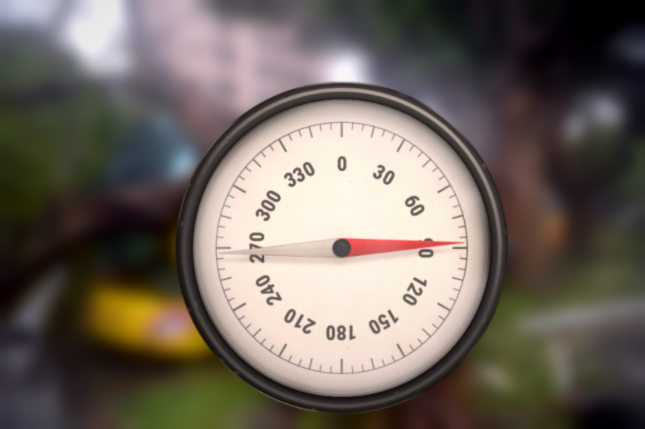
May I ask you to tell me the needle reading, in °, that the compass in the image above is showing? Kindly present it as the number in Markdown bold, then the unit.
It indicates **87.5** °
